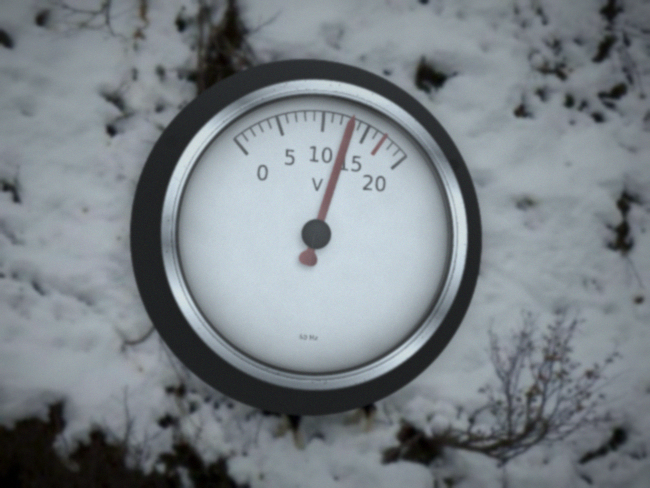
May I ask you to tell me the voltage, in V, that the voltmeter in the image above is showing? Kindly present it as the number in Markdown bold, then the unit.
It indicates **13** V
